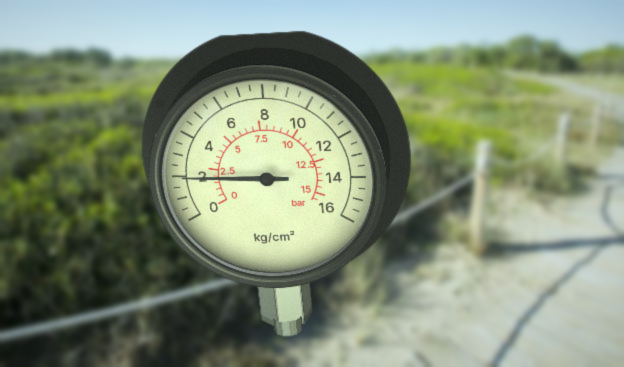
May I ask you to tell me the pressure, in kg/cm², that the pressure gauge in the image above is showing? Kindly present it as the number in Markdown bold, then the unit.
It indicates **2** kg/cm²
